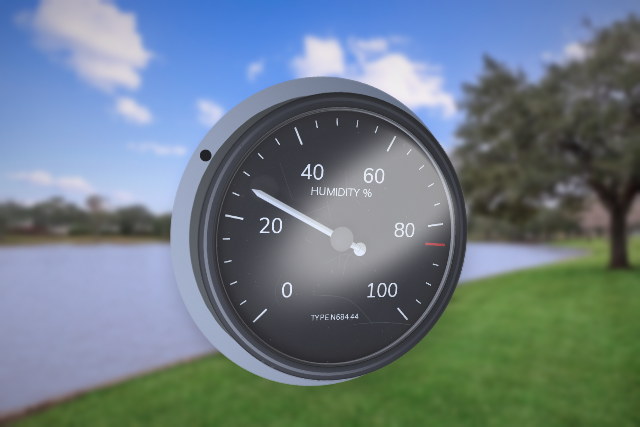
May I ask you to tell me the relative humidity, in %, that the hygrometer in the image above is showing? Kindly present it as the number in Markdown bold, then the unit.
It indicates **26** %
